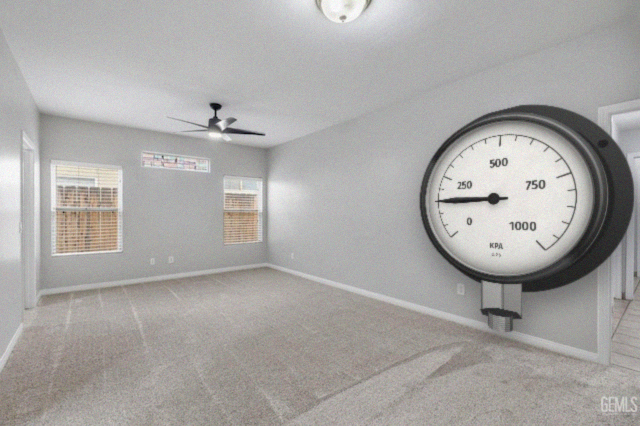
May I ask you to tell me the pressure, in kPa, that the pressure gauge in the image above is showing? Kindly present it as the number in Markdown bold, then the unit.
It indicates **150** kPa
